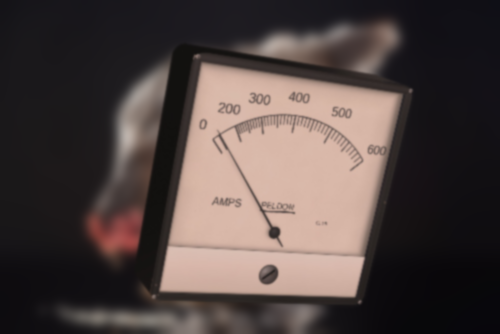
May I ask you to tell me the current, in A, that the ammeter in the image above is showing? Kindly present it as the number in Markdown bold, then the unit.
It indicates **100** A
